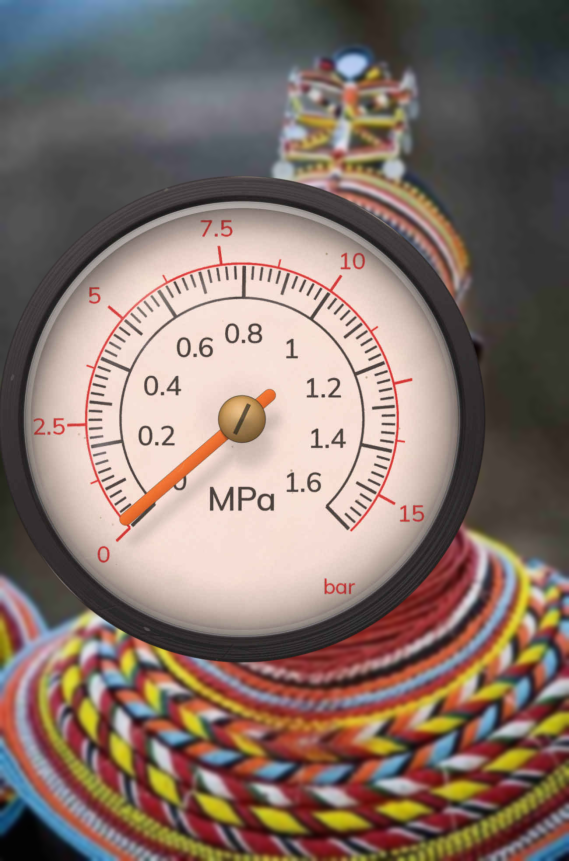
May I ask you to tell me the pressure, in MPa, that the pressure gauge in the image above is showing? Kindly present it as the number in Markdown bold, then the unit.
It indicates **0.02** MPa
